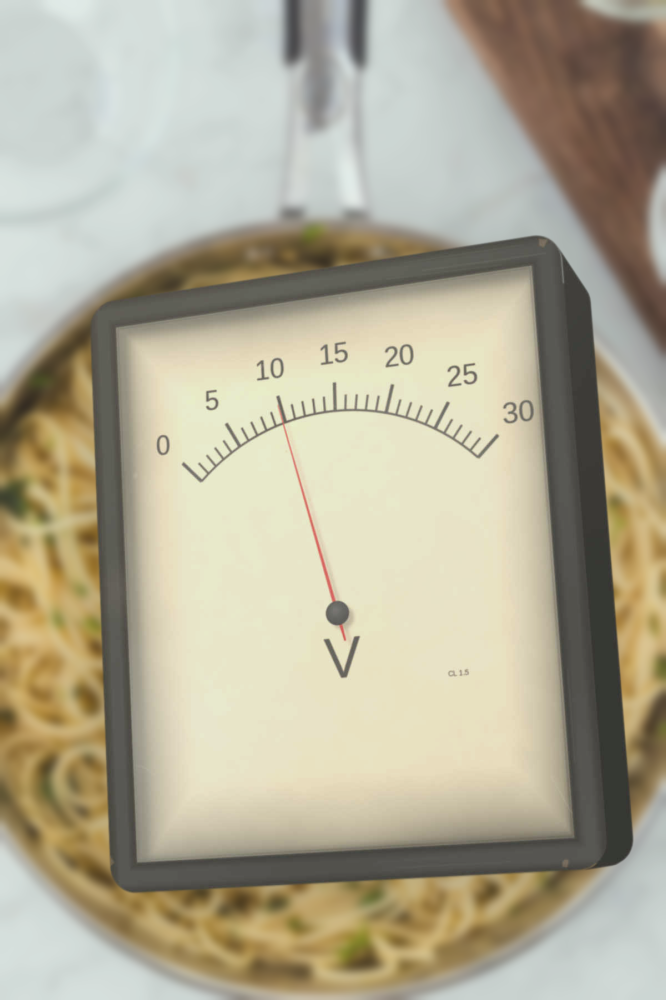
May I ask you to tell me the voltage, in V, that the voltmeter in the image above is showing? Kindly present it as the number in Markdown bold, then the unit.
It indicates **10** V
